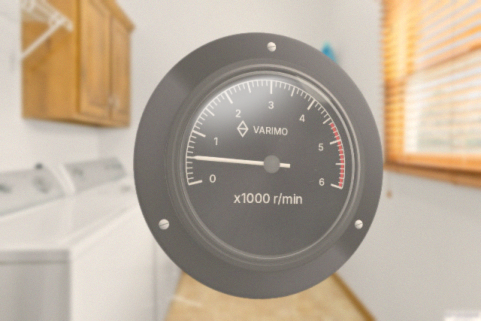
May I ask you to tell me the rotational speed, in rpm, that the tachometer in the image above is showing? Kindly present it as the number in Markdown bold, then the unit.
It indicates **500** rpm
